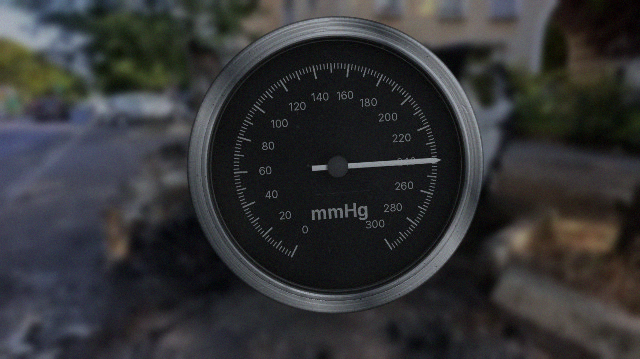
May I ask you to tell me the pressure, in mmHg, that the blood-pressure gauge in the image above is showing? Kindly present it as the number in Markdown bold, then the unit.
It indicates **240** mmHg
